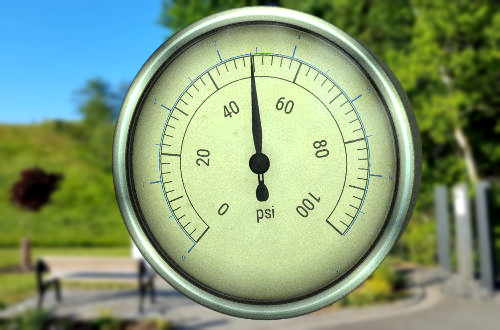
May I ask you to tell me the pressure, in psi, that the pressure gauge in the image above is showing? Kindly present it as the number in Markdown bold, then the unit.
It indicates **50** psi
